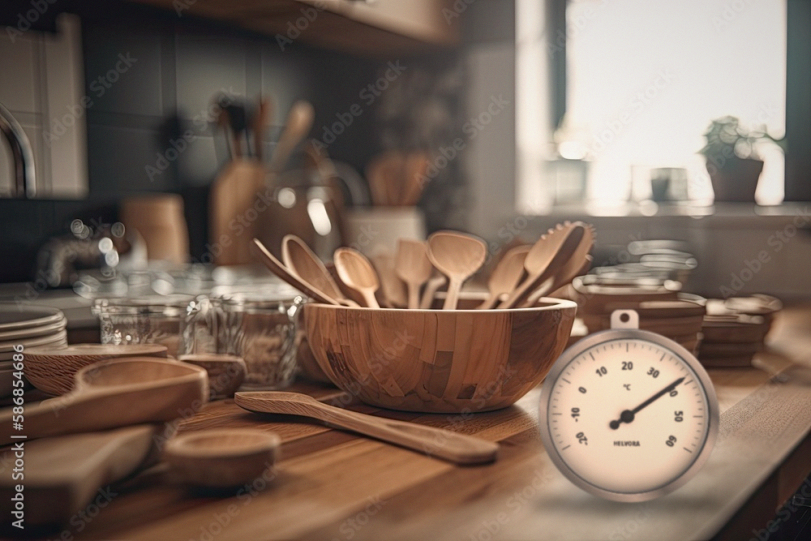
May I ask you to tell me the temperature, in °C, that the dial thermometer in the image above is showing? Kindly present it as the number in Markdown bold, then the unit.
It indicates **38** °C
